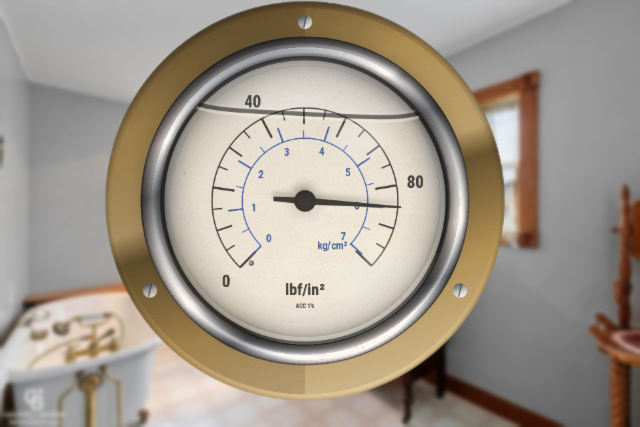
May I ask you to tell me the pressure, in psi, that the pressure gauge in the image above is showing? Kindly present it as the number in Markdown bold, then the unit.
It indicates **85** psi
